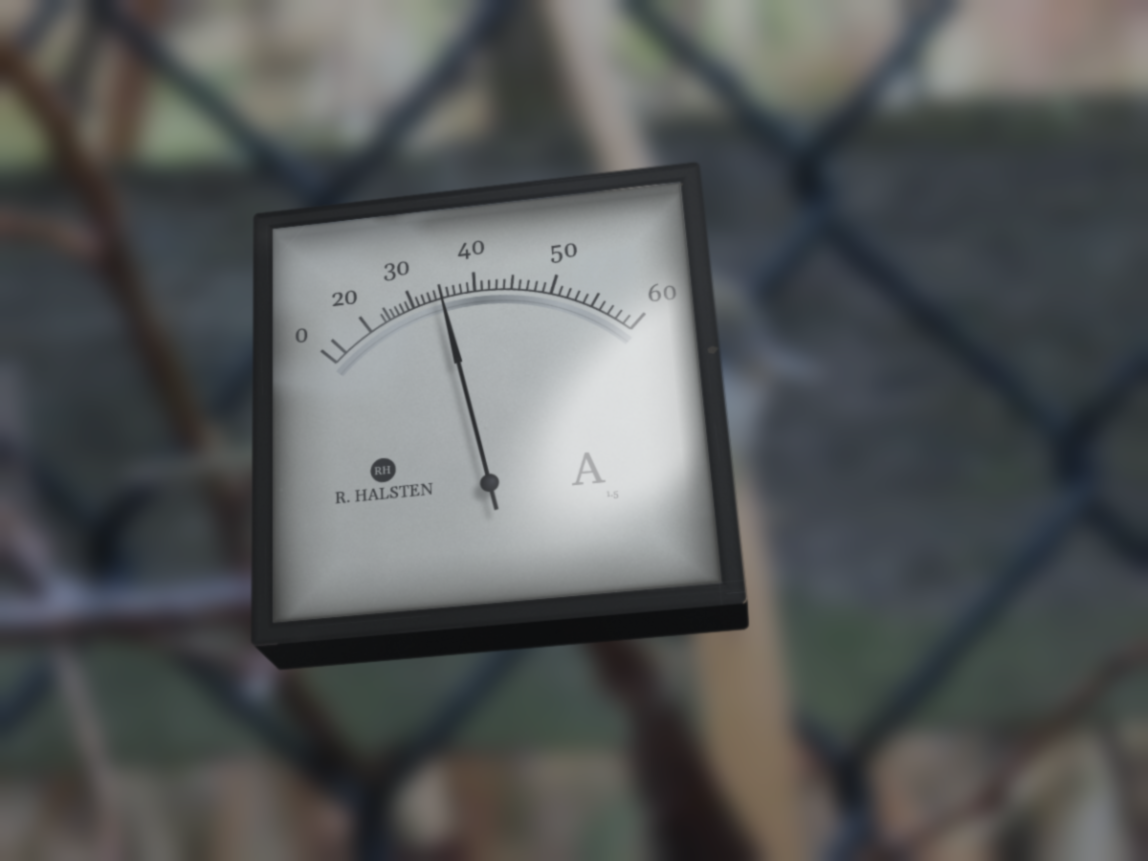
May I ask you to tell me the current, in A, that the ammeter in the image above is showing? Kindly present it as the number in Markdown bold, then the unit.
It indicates **35** A
